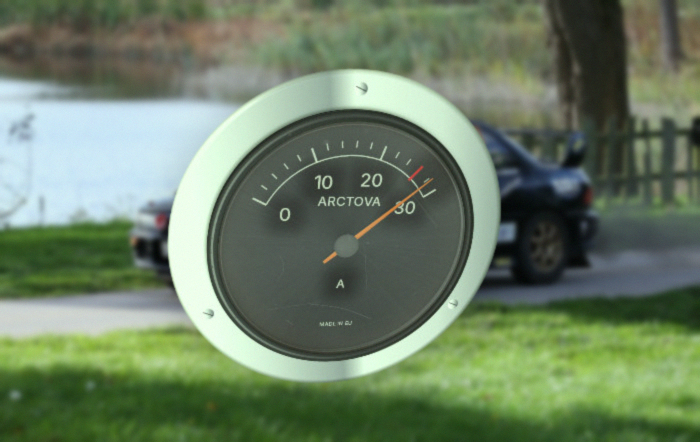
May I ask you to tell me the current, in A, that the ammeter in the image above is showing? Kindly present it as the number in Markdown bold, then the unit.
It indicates **28** A
